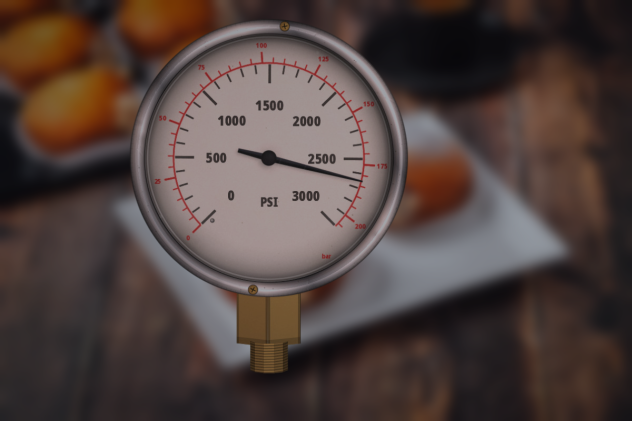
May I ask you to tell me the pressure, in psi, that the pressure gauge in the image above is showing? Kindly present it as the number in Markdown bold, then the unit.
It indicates **2650** psi
